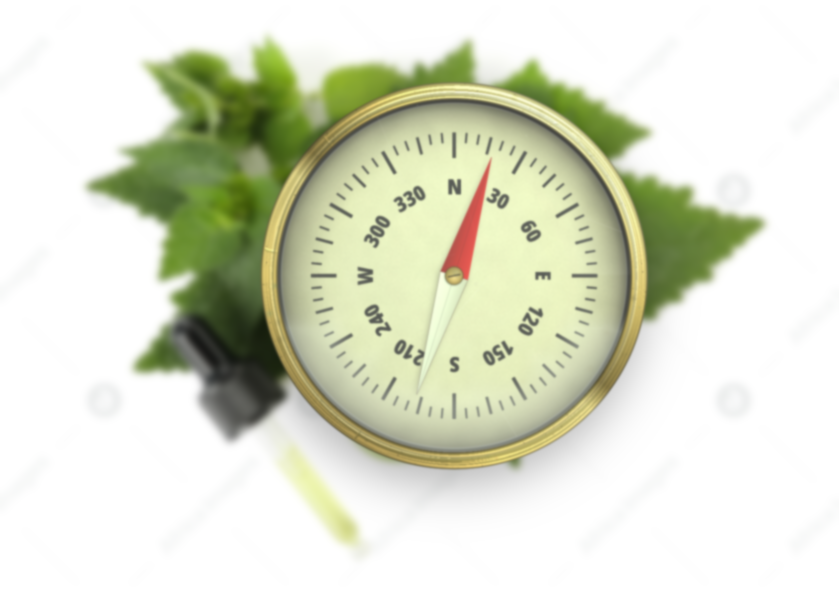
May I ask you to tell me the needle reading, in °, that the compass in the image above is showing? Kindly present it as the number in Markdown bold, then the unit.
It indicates **17.5** °
